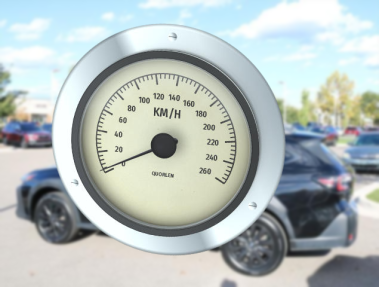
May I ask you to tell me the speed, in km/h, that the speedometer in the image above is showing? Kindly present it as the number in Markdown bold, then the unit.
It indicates **4** km/h
